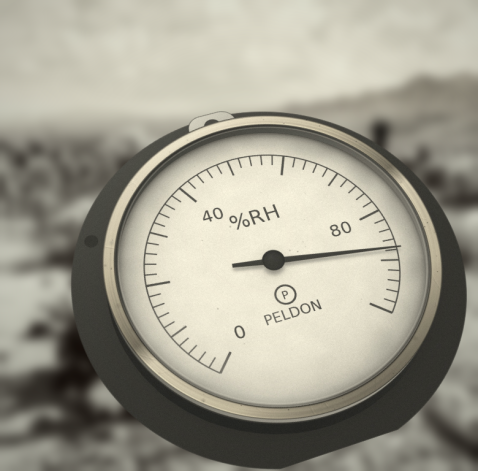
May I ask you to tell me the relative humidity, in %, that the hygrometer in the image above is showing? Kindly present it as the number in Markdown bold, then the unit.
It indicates **88** %
